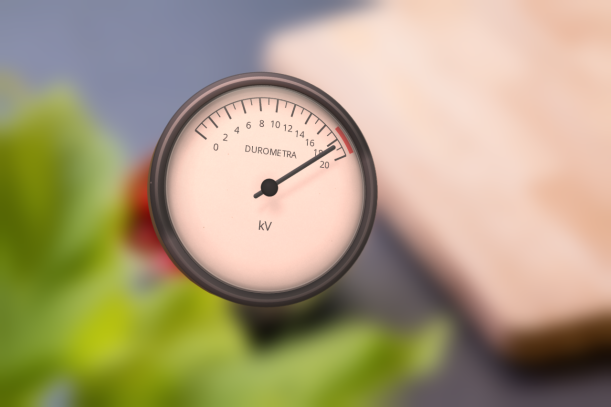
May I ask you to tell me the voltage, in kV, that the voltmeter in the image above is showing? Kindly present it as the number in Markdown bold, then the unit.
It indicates **18.5** kV
